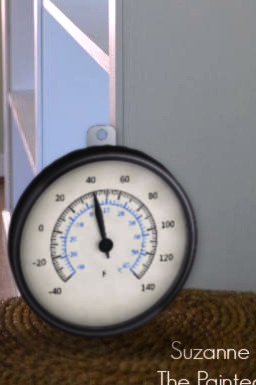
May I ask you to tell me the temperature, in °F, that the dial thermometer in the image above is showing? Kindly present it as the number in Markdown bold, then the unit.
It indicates **40** °F
